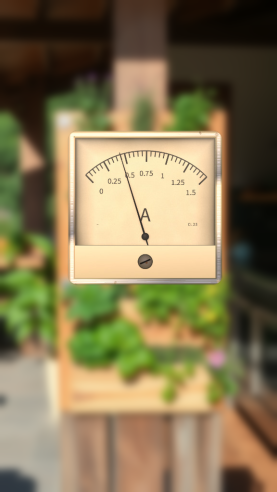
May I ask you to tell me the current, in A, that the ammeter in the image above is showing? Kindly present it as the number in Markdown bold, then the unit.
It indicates **0.45** A
